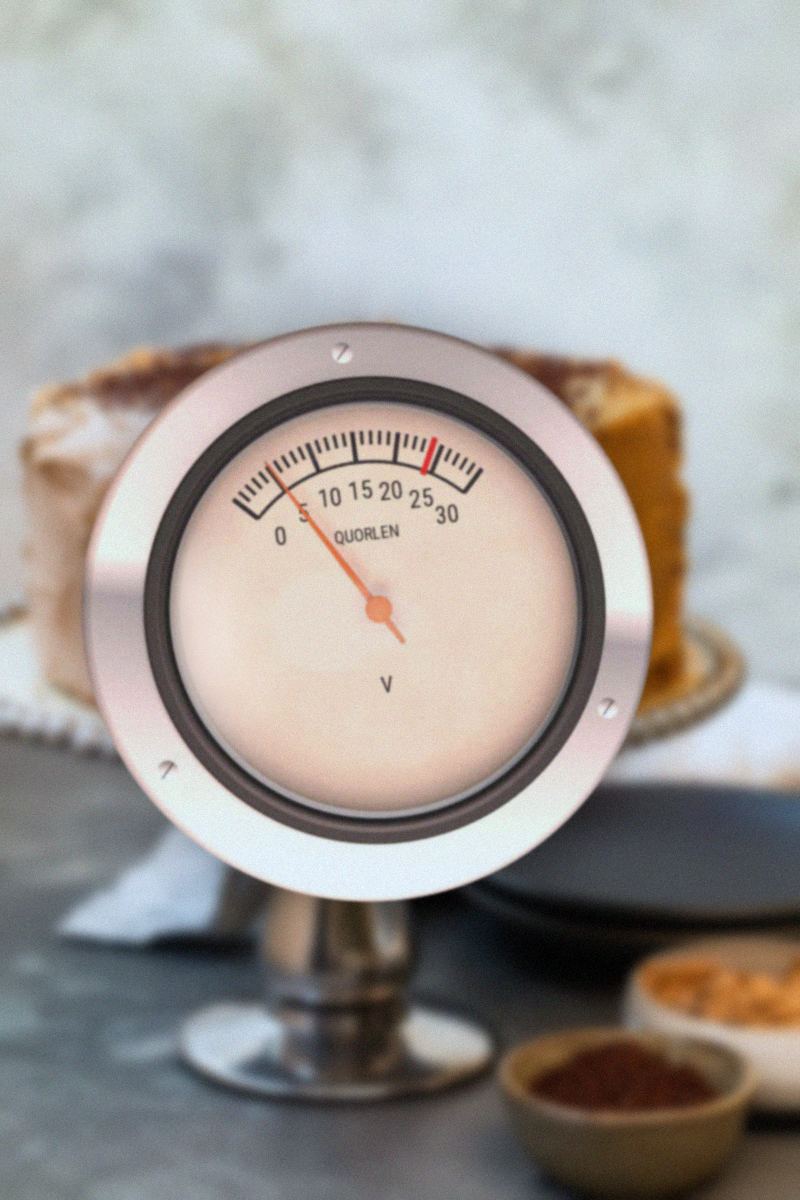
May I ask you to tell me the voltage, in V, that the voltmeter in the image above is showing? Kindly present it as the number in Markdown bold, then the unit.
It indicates **5** V
